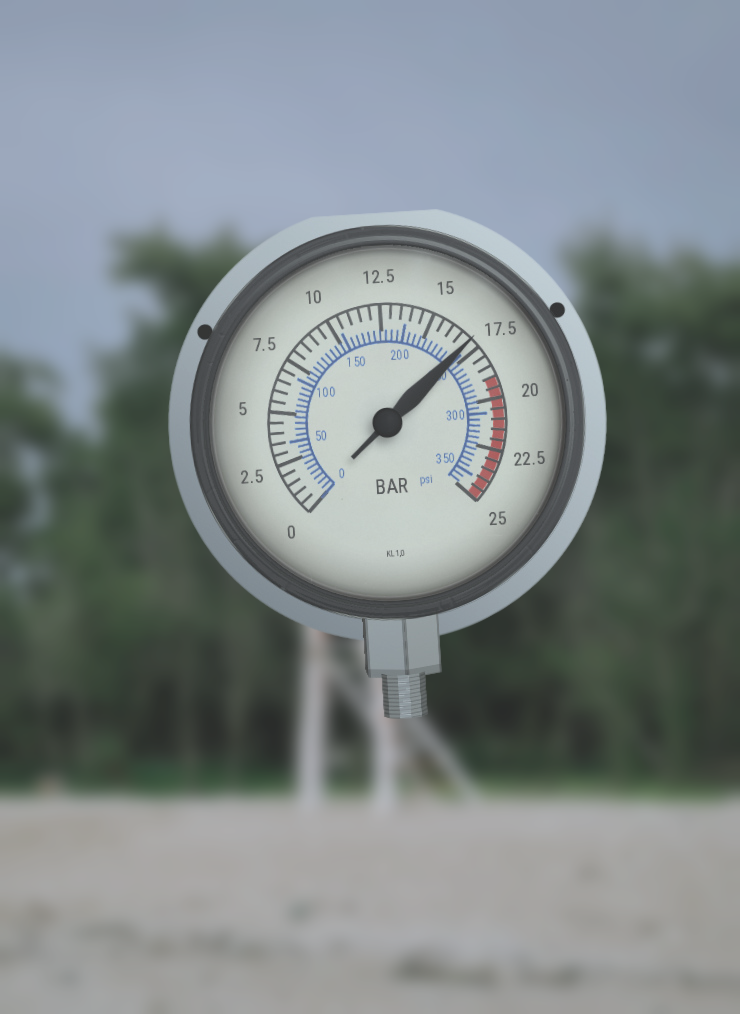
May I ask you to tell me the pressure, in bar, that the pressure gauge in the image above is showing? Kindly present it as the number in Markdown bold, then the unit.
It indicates **17** bar
